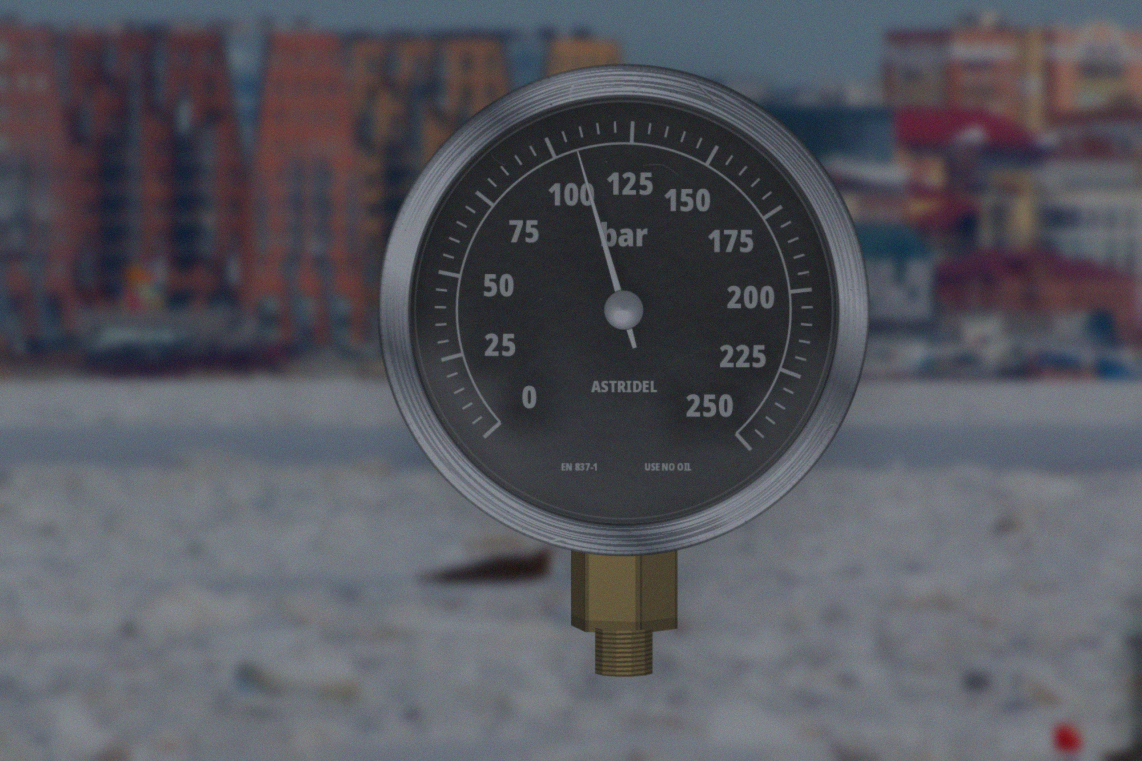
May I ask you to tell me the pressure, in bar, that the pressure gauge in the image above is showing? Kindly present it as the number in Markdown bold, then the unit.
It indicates **107.5** bar
